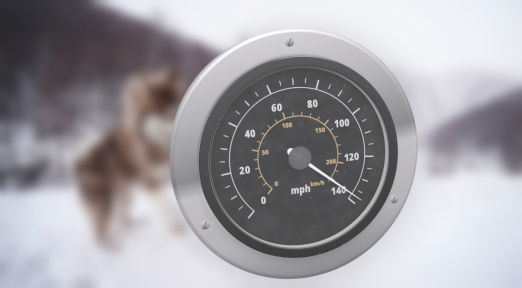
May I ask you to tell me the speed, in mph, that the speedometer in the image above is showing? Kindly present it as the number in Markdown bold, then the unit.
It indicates **137.5** mph
